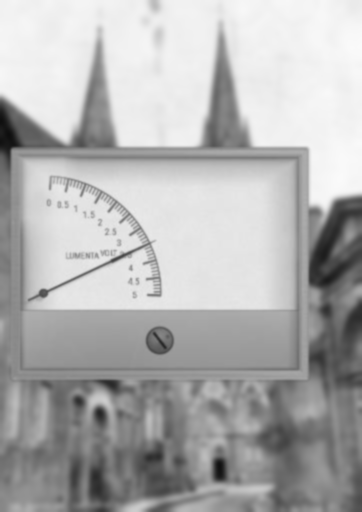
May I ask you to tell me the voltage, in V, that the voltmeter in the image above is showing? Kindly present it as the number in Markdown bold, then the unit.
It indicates **3.5** V
